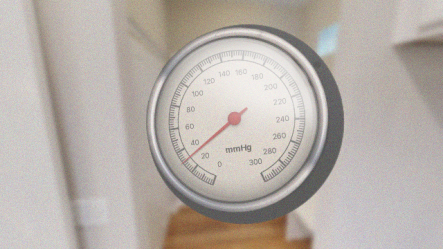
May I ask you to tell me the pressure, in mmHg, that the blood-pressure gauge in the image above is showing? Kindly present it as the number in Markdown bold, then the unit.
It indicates **30** mmHg
